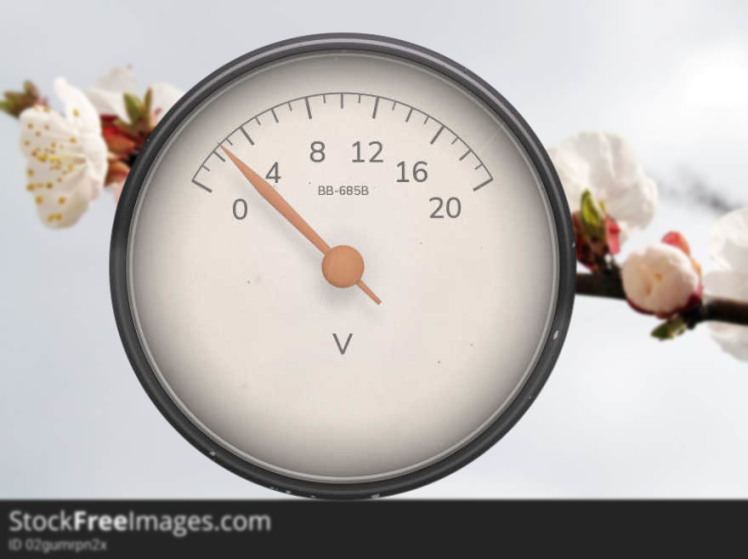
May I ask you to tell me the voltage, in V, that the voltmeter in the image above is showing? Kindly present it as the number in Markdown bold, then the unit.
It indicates **2.5** V
